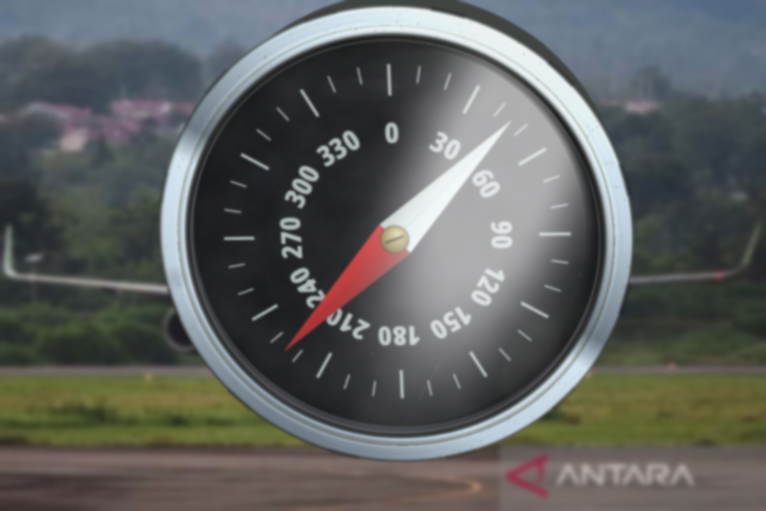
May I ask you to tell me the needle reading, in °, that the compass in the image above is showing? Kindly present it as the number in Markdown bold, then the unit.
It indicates **225** °
